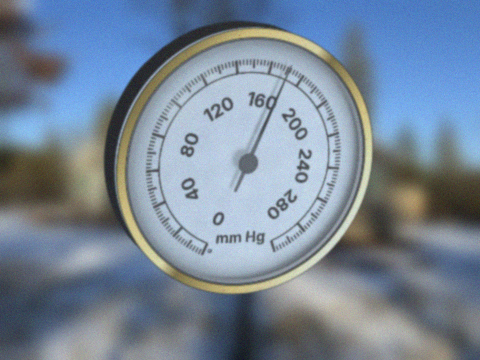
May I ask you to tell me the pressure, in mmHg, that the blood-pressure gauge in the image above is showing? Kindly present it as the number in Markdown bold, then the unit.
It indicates **170** mmHg
